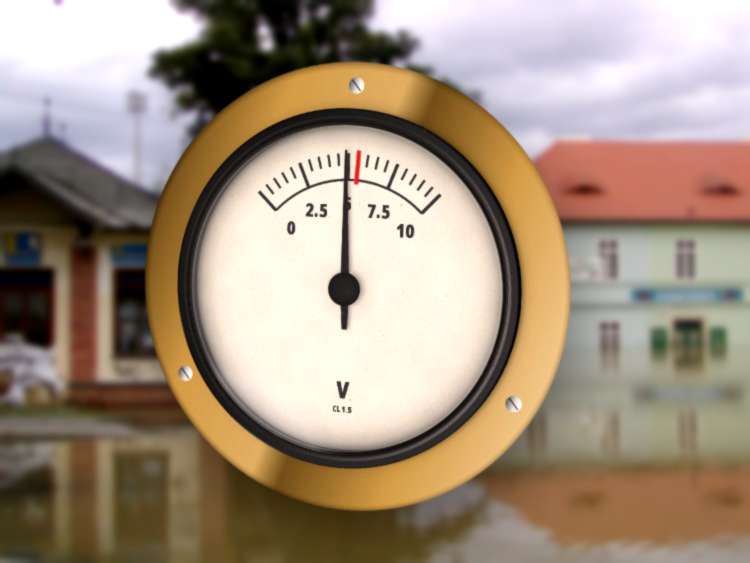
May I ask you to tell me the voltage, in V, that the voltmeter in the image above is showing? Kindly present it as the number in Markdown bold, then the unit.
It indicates **5** V
